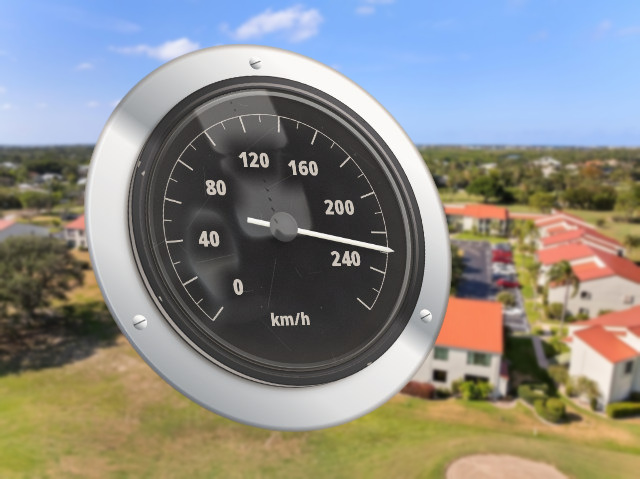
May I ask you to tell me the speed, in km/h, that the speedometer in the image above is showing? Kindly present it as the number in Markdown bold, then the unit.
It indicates **230** km/h
